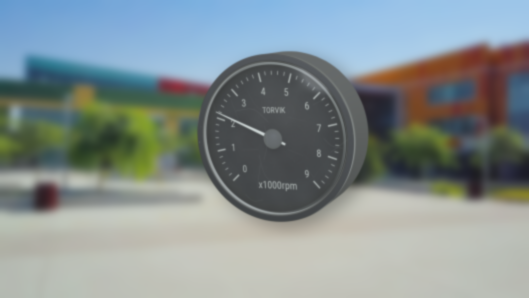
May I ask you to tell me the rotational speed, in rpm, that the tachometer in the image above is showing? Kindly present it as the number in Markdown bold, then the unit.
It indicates **2200** rpm
